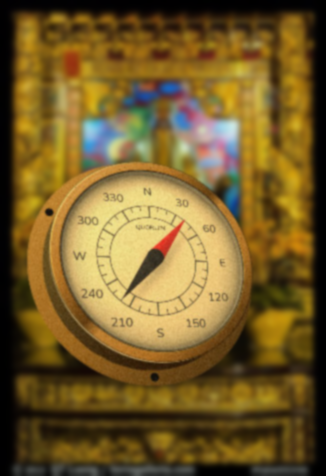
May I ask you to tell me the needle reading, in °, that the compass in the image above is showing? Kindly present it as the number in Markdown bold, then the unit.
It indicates **40** °
